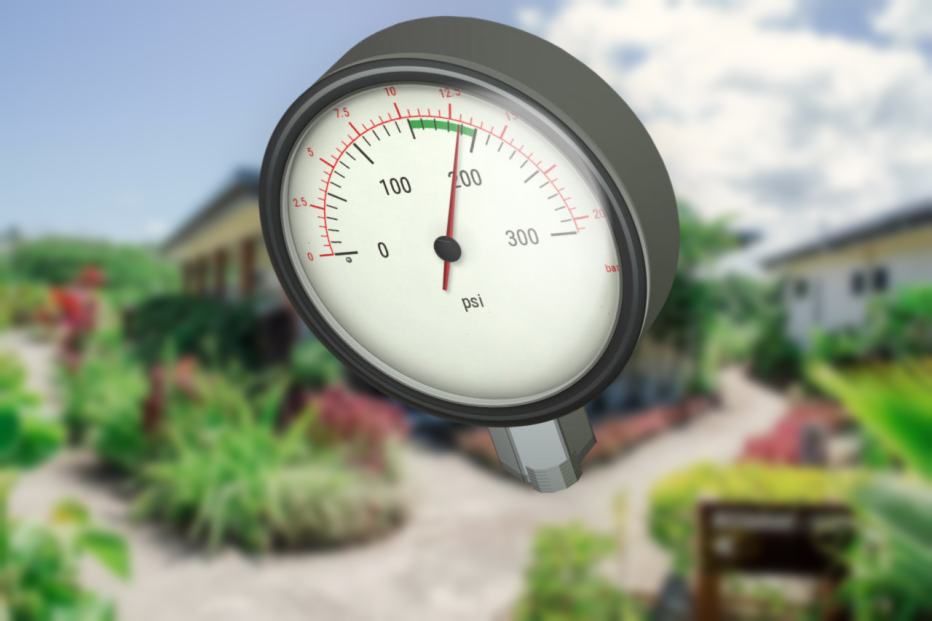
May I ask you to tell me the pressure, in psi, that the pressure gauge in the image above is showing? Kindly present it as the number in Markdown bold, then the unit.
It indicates **190** psi
